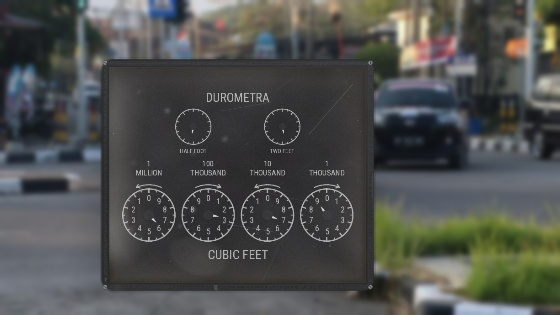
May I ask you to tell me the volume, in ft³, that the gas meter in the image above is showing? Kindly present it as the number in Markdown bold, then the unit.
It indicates **626900** ft³
